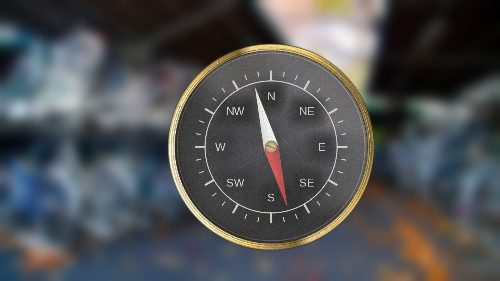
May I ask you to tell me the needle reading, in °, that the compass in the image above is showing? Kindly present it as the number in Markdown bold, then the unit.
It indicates **165** °
